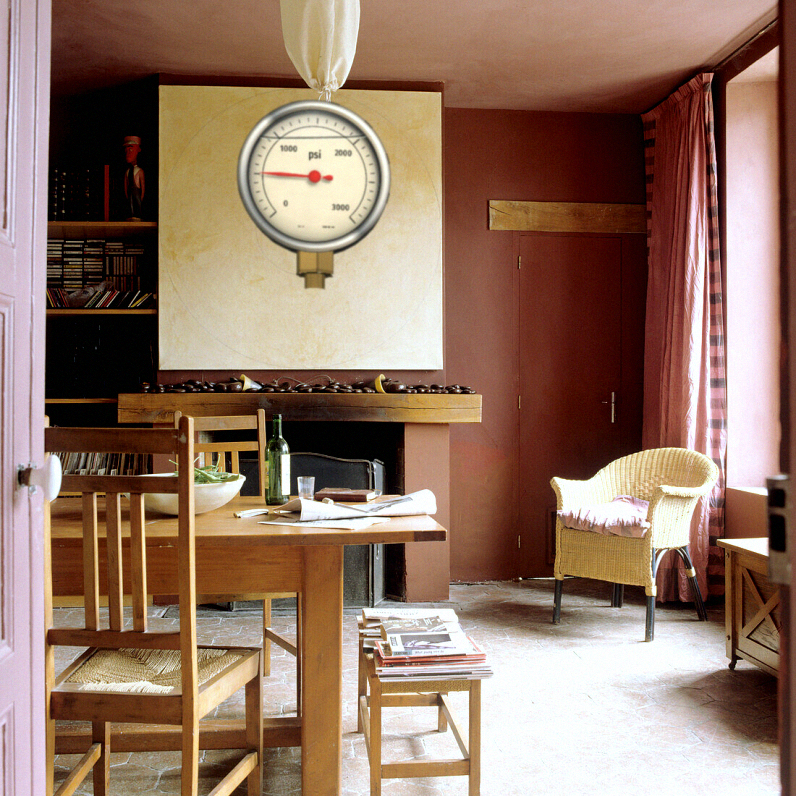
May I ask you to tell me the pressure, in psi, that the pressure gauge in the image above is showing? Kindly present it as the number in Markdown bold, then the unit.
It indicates **500** psi
